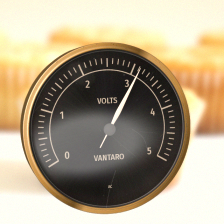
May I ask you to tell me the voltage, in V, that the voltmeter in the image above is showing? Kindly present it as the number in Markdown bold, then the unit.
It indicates **3.1** V
